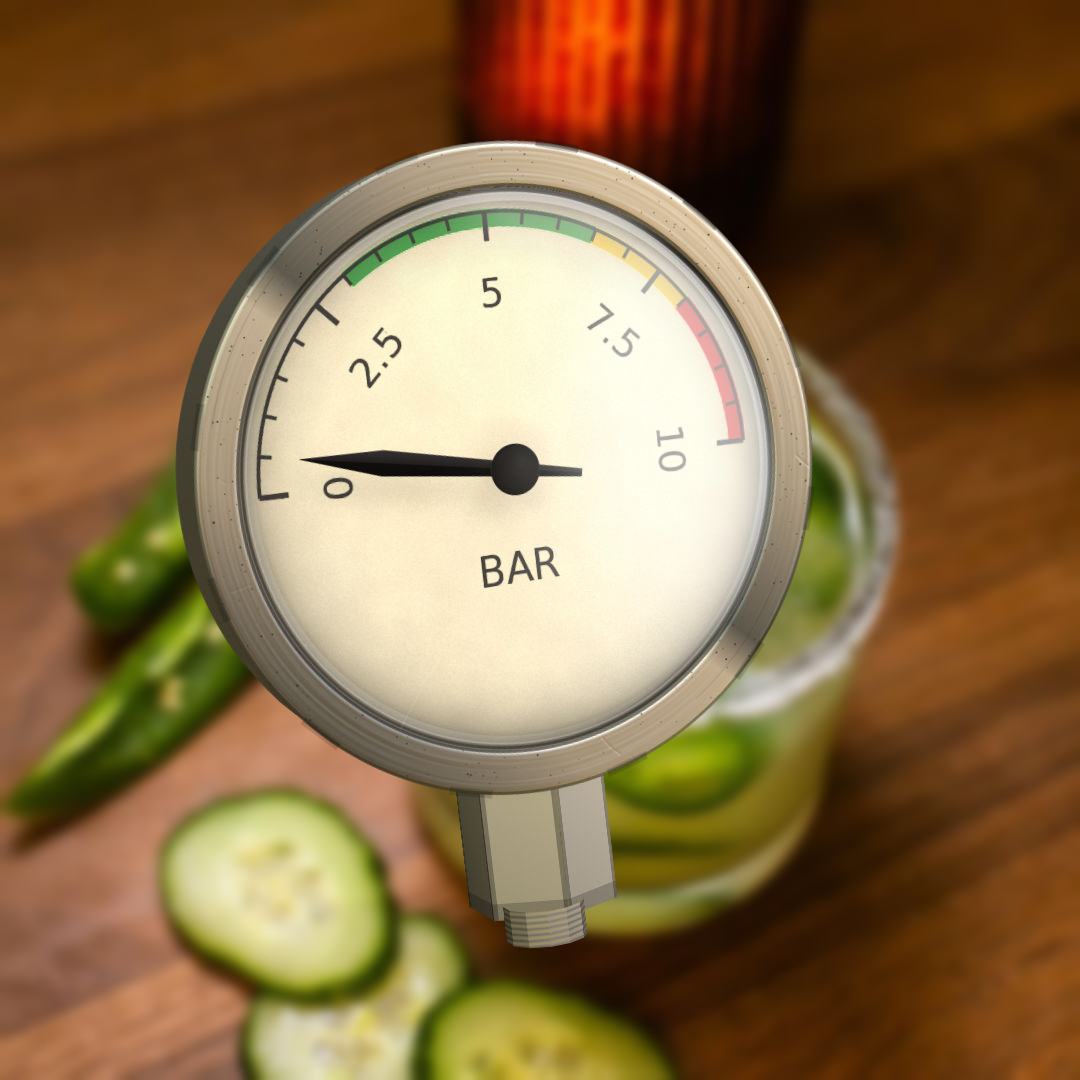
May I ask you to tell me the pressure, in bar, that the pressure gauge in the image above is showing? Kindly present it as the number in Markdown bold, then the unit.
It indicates **0.5** bar
